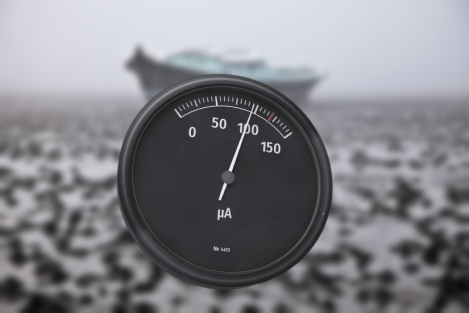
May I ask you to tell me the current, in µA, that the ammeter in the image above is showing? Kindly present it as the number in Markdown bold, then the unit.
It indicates **95** µA
